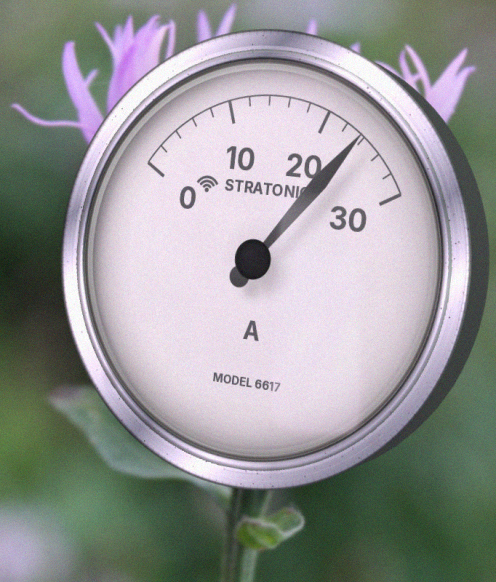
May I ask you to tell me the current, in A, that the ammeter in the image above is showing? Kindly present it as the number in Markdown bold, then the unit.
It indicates **24** A
